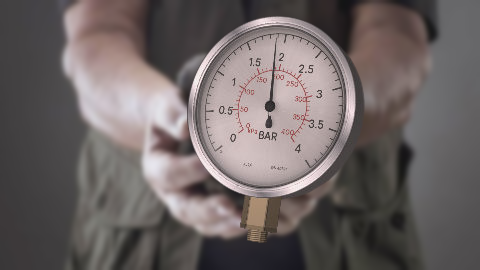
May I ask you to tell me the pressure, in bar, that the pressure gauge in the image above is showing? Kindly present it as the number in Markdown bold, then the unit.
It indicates **1.9** bar
